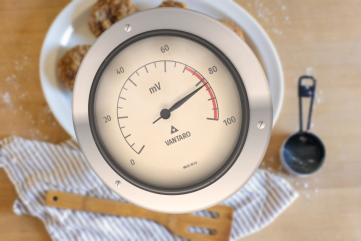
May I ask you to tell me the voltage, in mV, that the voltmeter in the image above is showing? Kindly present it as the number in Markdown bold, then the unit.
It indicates **82.5** mV
